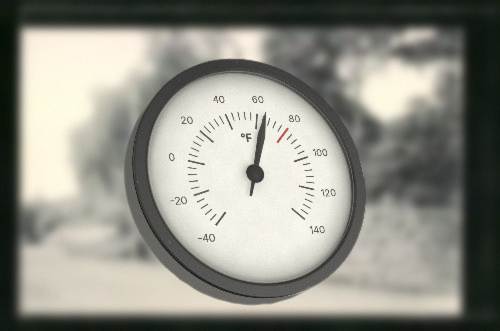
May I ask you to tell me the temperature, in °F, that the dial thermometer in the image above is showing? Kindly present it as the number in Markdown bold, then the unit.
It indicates **64** °F
